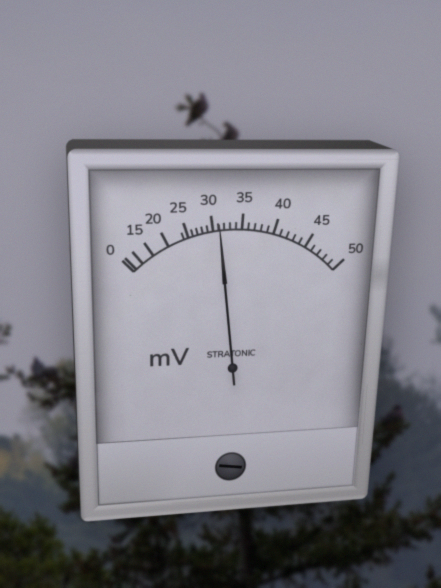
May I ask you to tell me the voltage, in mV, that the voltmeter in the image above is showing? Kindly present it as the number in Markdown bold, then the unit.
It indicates **31** mV
